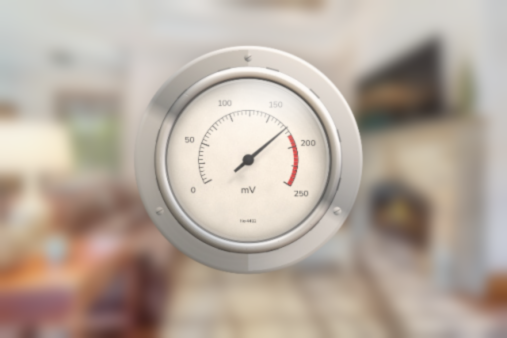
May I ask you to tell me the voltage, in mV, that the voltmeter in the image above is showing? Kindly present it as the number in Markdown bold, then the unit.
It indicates **175** mV
